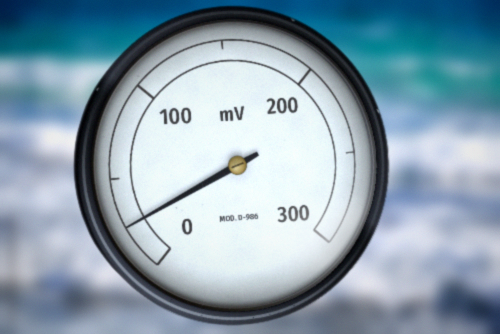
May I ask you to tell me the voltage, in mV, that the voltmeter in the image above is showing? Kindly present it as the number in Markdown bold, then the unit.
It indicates **25** mV
